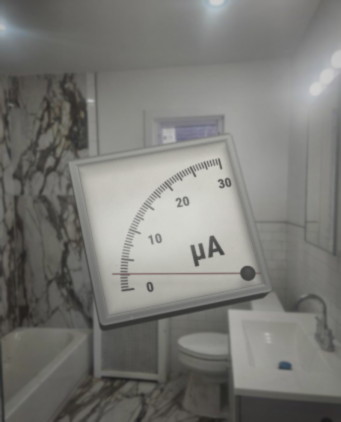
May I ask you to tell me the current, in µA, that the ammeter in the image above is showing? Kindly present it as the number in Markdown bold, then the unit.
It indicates **2.5** µA
